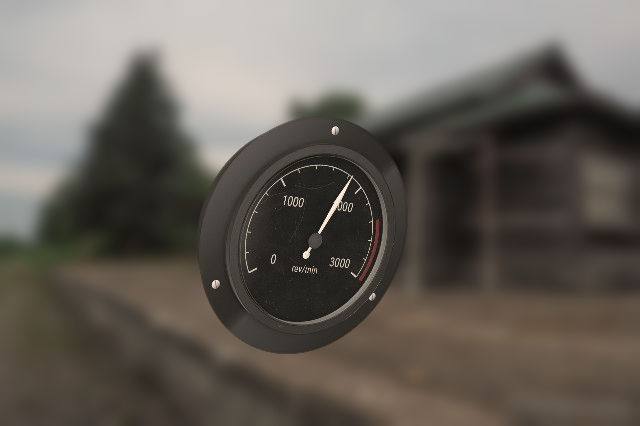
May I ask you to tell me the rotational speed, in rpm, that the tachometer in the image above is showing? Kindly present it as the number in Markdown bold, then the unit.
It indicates **1800** rpm
